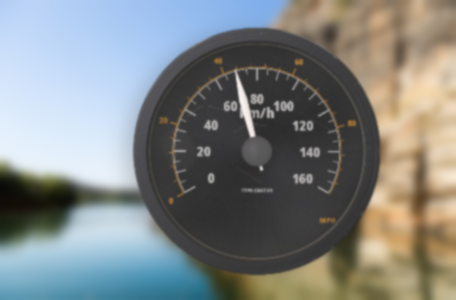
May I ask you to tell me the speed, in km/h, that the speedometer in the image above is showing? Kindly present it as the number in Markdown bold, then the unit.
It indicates **70** km/h
